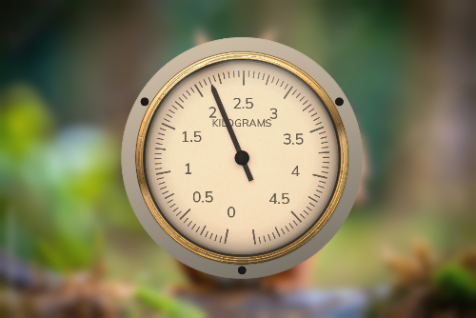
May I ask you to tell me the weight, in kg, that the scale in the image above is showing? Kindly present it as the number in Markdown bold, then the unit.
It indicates **2.15** kg
